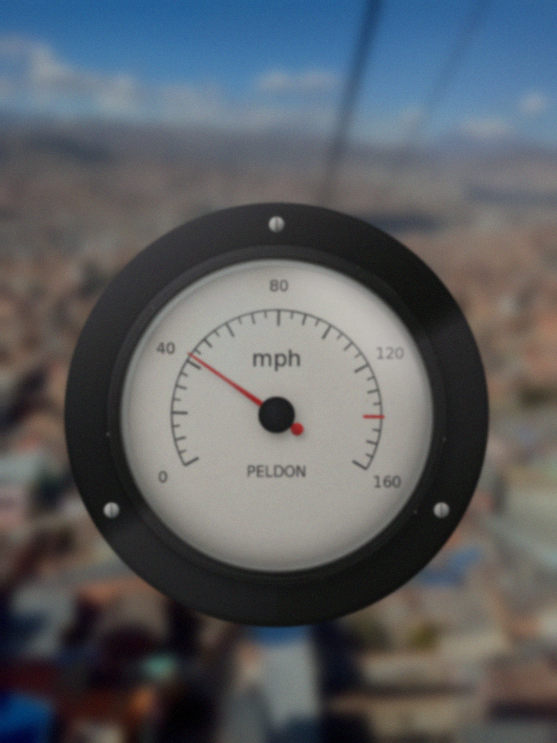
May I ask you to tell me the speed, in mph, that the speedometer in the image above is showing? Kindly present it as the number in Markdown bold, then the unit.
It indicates **42.5** mph
